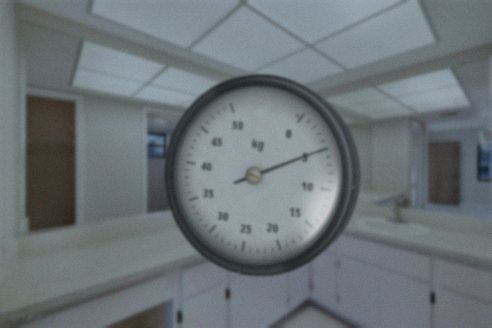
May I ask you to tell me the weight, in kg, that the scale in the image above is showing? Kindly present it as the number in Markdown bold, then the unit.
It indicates **5** kg
